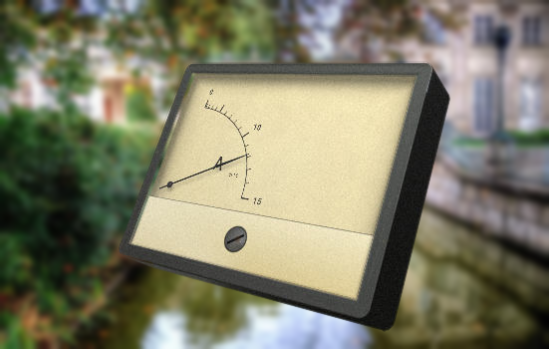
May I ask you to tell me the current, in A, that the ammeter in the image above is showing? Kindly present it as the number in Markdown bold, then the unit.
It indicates **12** A
